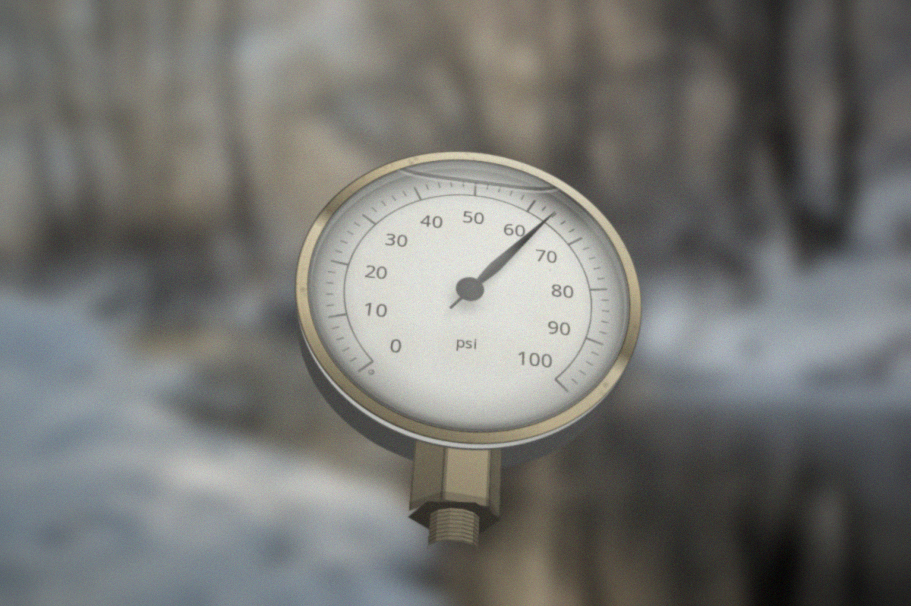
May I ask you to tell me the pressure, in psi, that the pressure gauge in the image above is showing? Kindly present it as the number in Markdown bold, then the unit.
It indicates **64** psi
